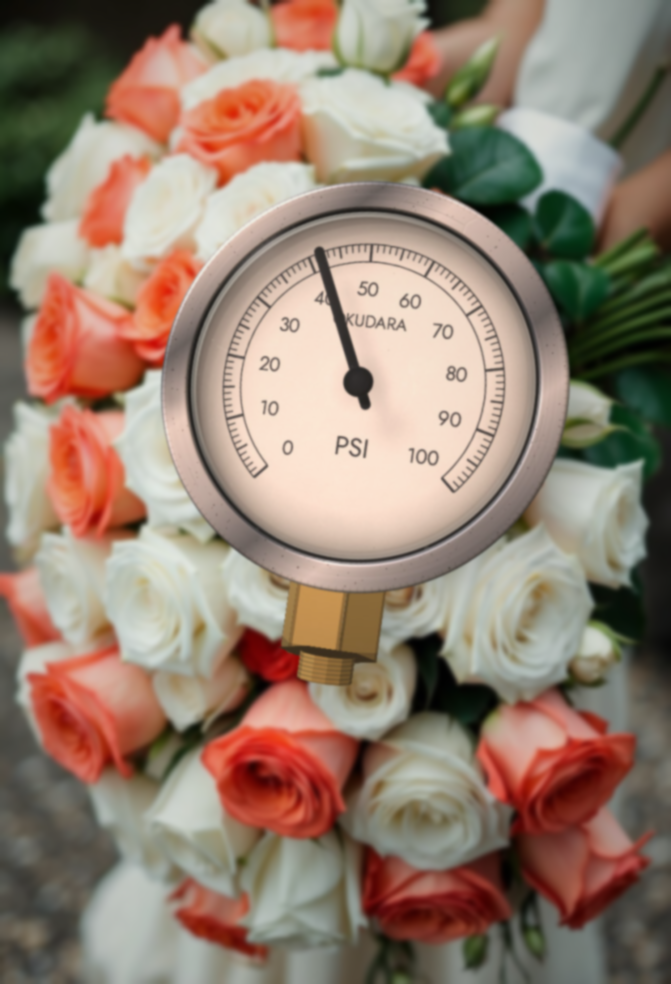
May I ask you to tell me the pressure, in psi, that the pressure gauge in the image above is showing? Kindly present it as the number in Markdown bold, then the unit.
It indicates **42** psi
